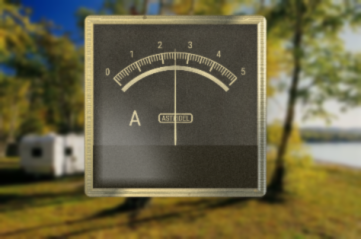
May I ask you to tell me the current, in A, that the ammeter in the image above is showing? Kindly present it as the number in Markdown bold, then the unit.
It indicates **2.5** A
